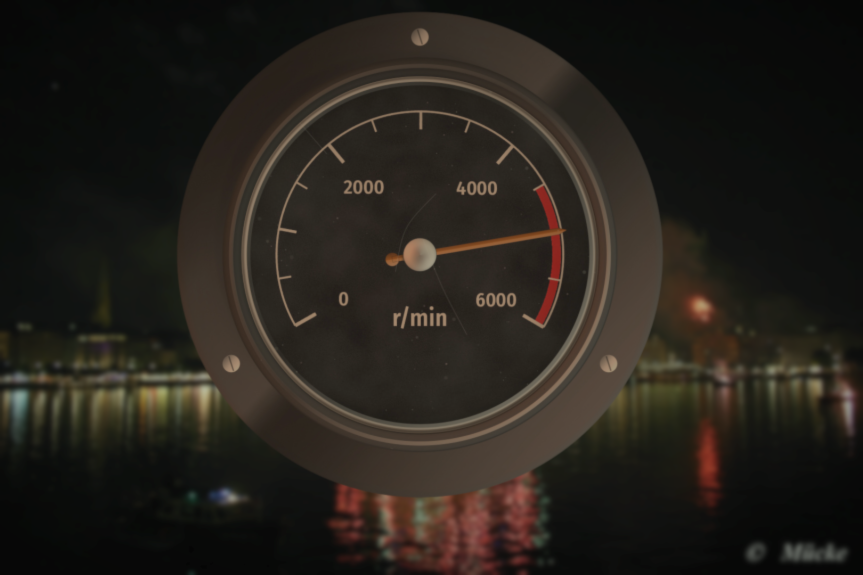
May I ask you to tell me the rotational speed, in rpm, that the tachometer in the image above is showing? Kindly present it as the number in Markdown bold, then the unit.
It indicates **5000** rpm
